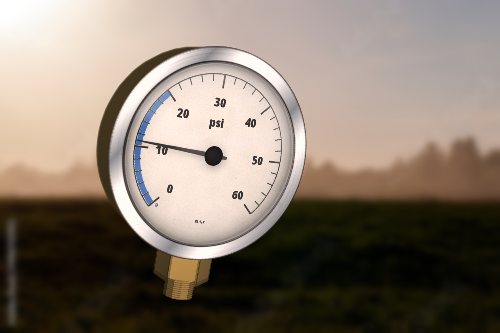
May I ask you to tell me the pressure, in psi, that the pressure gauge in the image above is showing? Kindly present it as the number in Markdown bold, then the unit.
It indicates **11** psi
